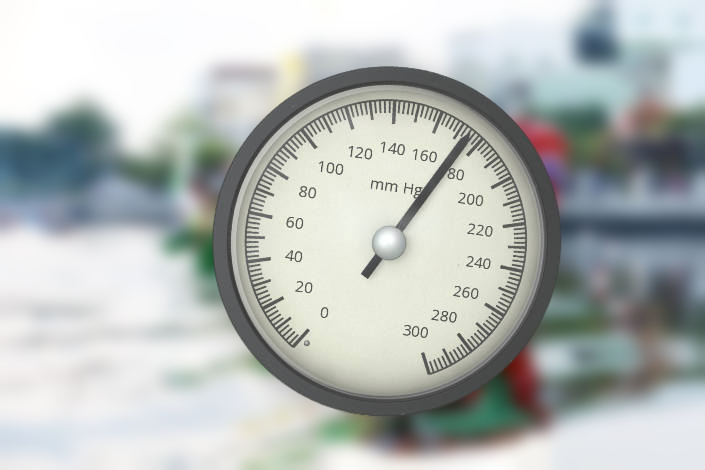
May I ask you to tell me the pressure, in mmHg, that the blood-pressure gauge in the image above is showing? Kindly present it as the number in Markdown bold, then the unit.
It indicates **174** mmHg
